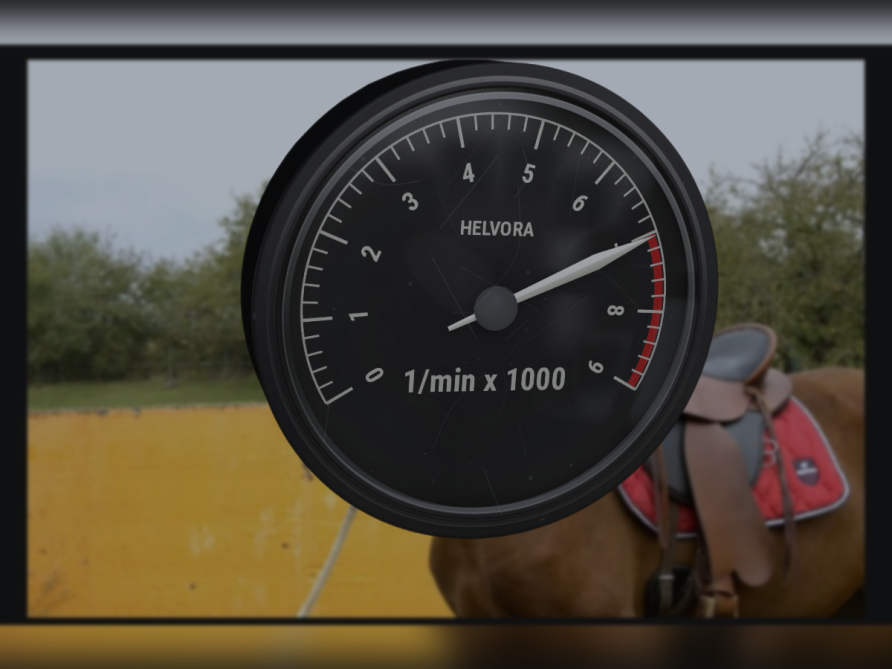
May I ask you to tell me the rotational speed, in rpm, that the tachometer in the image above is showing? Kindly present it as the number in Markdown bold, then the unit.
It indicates **7000** rpm
